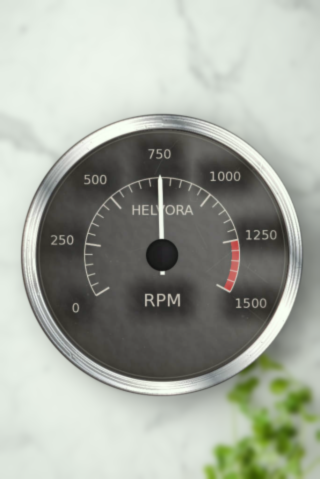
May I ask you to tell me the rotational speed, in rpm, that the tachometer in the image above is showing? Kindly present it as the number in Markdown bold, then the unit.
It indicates **750** rpm
